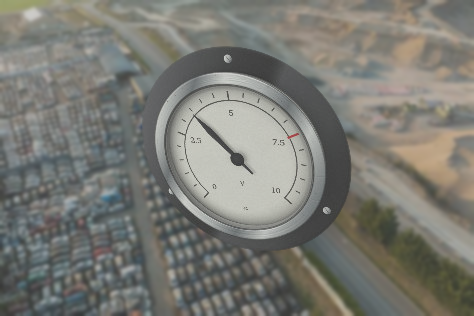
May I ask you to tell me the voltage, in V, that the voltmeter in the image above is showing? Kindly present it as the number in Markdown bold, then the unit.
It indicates **3.5** V
